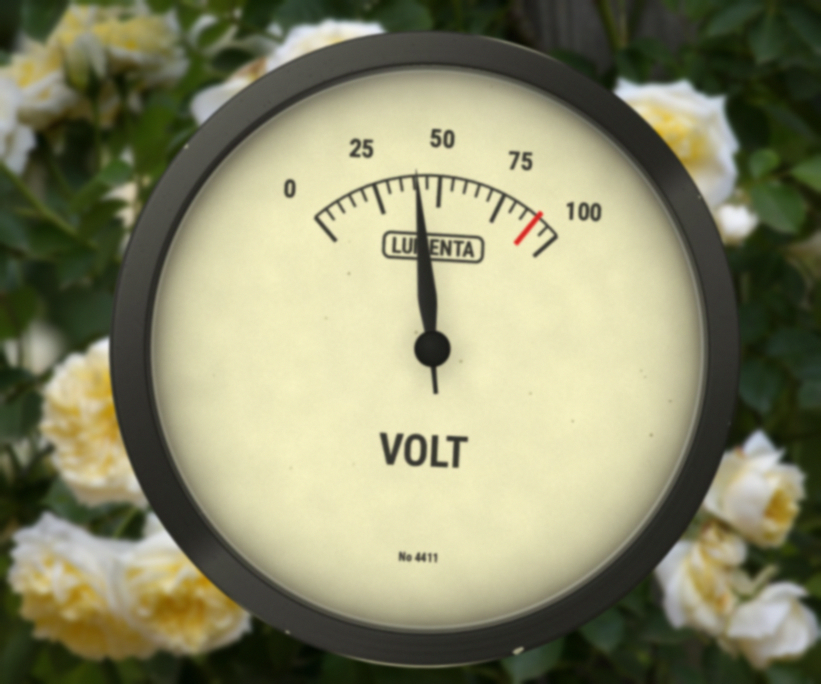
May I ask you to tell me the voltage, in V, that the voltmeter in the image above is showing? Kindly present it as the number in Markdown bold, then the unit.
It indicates **40** V
